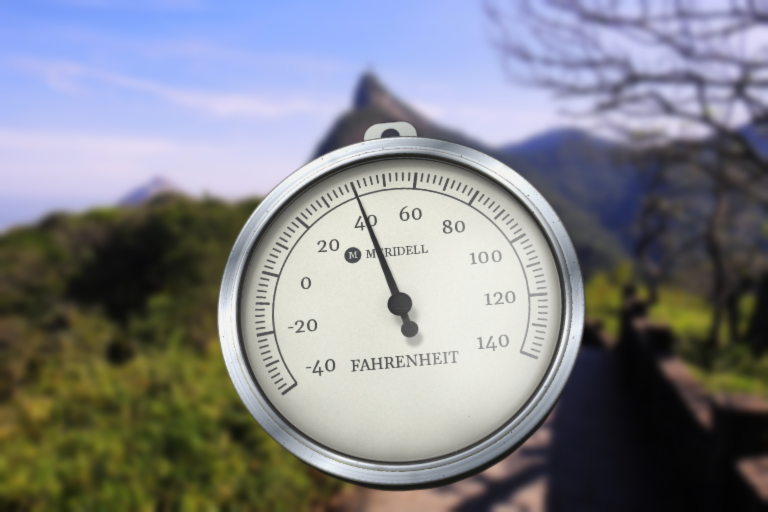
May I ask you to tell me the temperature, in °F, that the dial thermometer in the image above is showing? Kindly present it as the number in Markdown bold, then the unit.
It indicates **40** °F
